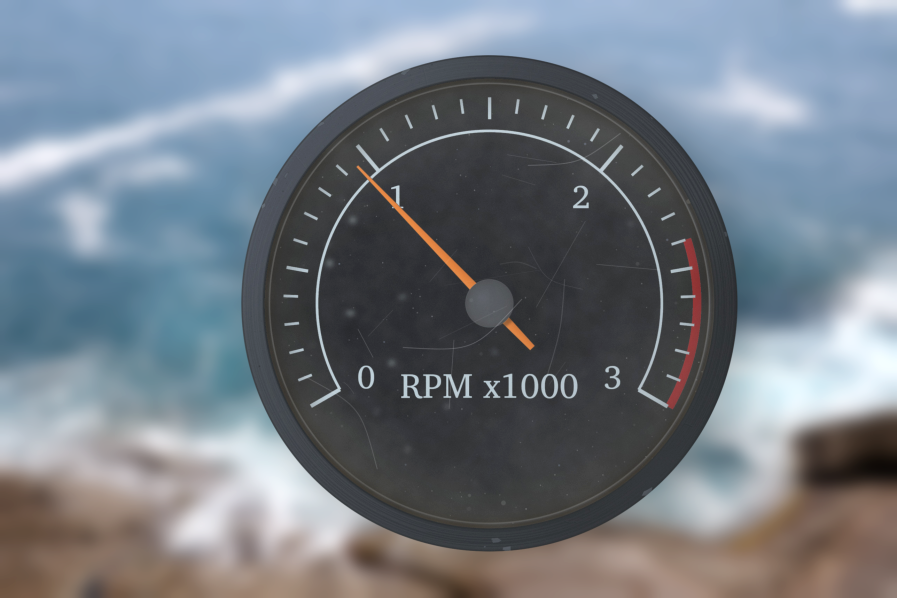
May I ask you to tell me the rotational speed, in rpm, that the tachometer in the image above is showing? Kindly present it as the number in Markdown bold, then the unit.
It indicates **950** rpm
